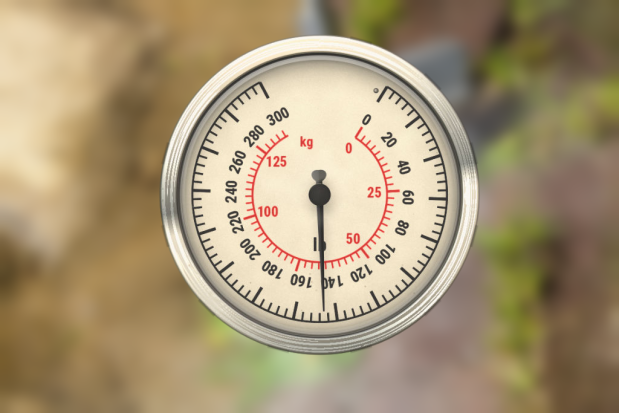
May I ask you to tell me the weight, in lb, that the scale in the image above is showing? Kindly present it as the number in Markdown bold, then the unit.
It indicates **146** lb
